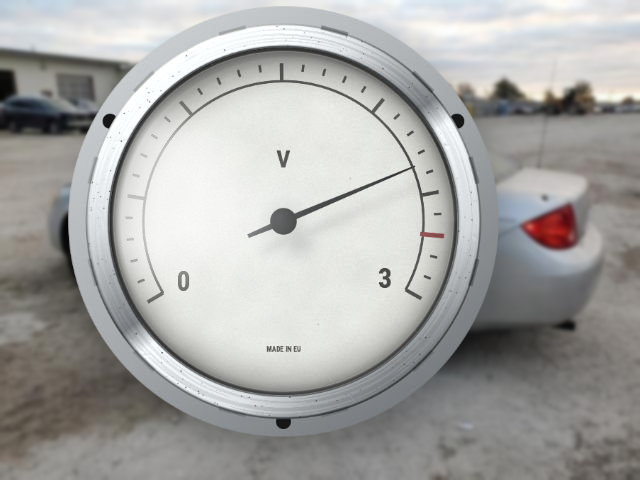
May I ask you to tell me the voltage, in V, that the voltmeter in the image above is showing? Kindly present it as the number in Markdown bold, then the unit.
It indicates **2.35** V
